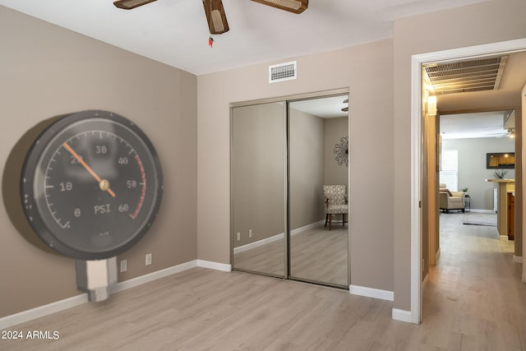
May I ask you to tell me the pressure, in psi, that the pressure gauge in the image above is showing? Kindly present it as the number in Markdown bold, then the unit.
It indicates **20** psi
